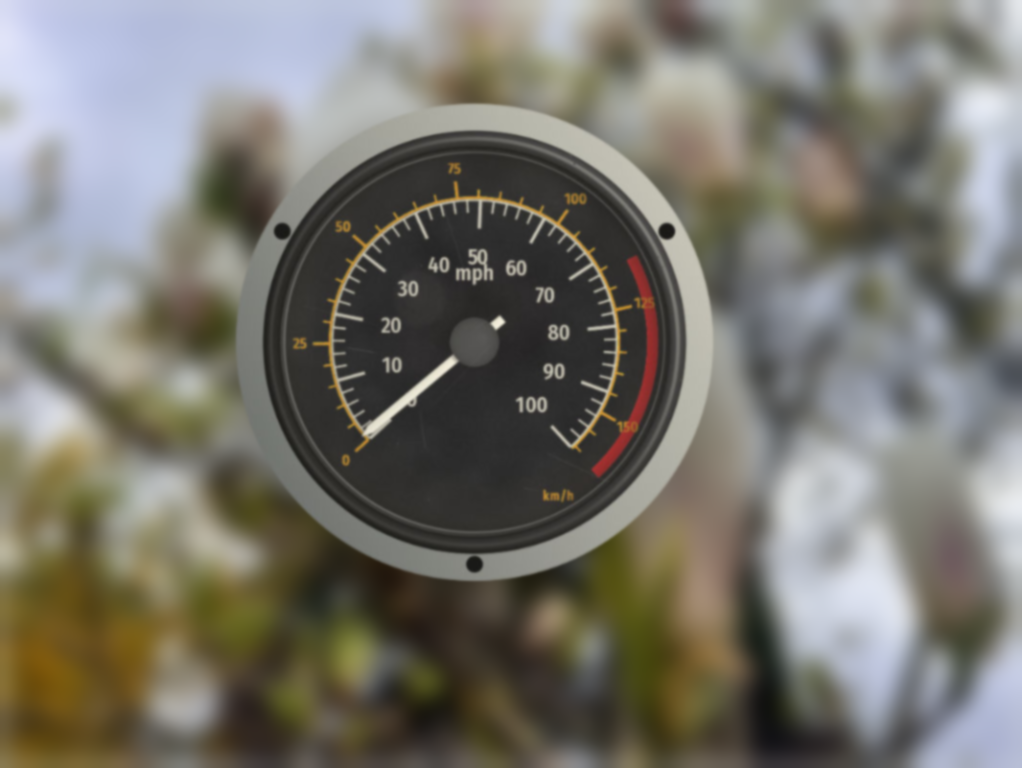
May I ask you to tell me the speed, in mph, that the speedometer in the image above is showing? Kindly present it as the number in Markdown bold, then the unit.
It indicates **1** mph
